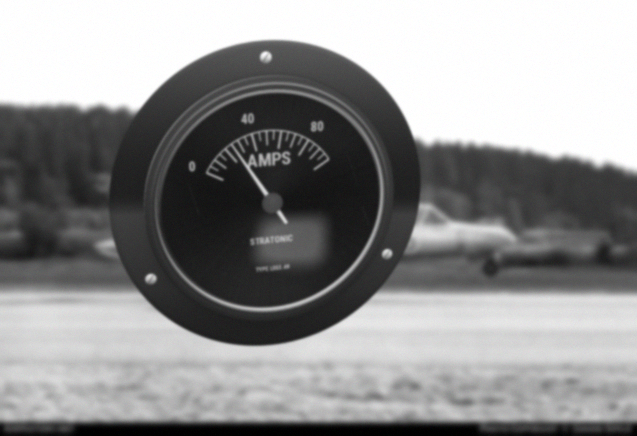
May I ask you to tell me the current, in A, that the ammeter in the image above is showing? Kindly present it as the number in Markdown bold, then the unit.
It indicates **25** A
